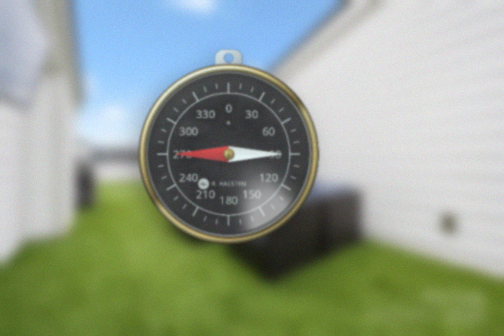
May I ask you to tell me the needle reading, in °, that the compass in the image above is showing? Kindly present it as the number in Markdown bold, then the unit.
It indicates **270** °
